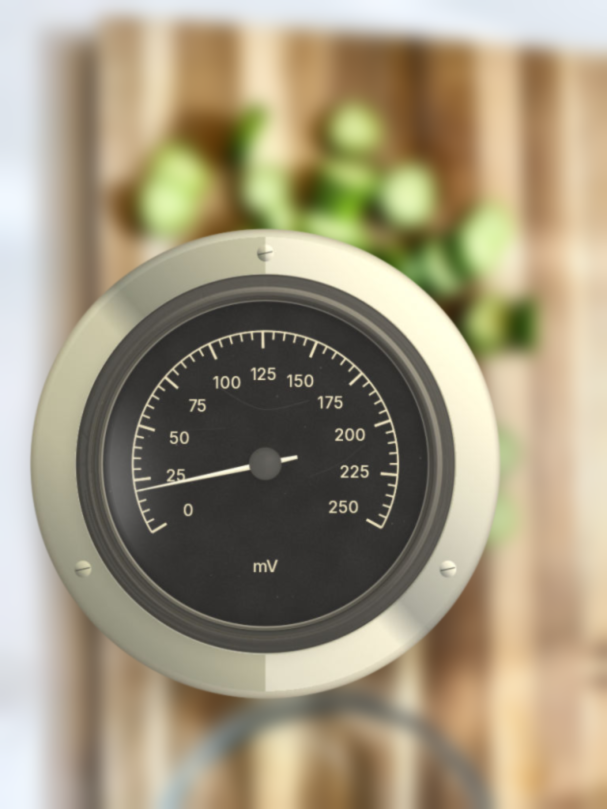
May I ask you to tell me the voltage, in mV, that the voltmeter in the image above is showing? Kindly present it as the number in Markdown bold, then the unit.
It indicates **20** mV
